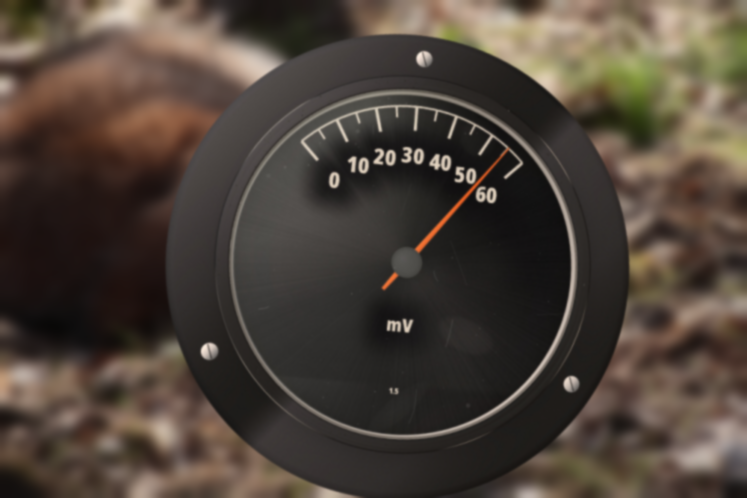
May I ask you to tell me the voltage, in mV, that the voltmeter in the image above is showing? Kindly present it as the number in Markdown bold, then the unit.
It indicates **55** mV
